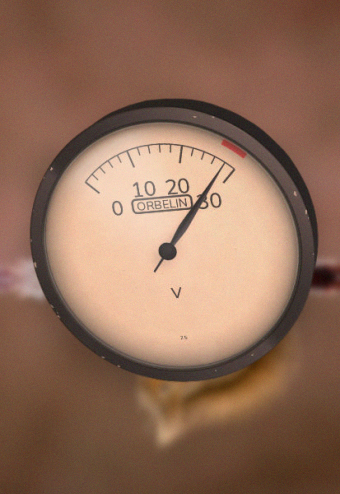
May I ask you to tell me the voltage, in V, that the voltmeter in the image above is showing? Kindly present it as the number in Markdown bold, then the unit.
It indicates **28** V
